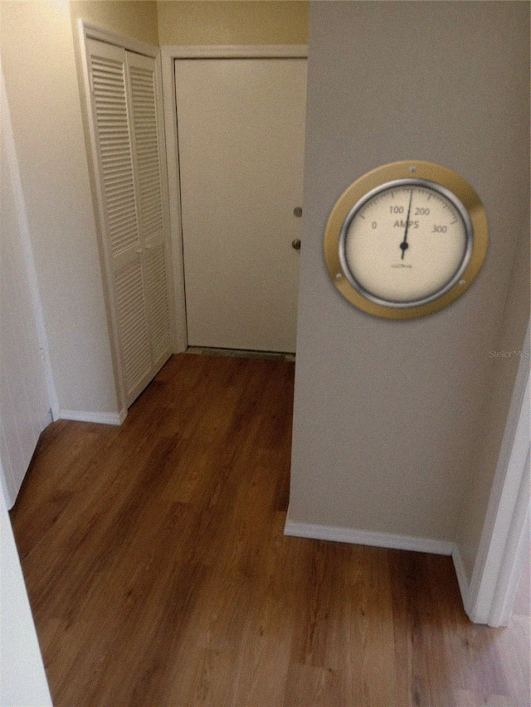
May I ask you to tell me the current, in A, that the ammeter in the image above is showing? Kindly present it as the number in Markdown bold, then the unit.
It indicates **150** A
